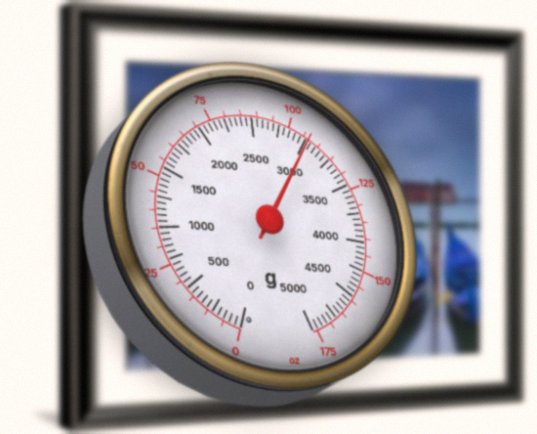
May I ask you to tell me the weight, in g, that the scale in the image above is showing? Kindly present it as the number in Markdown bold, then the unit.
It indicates **3000** g
